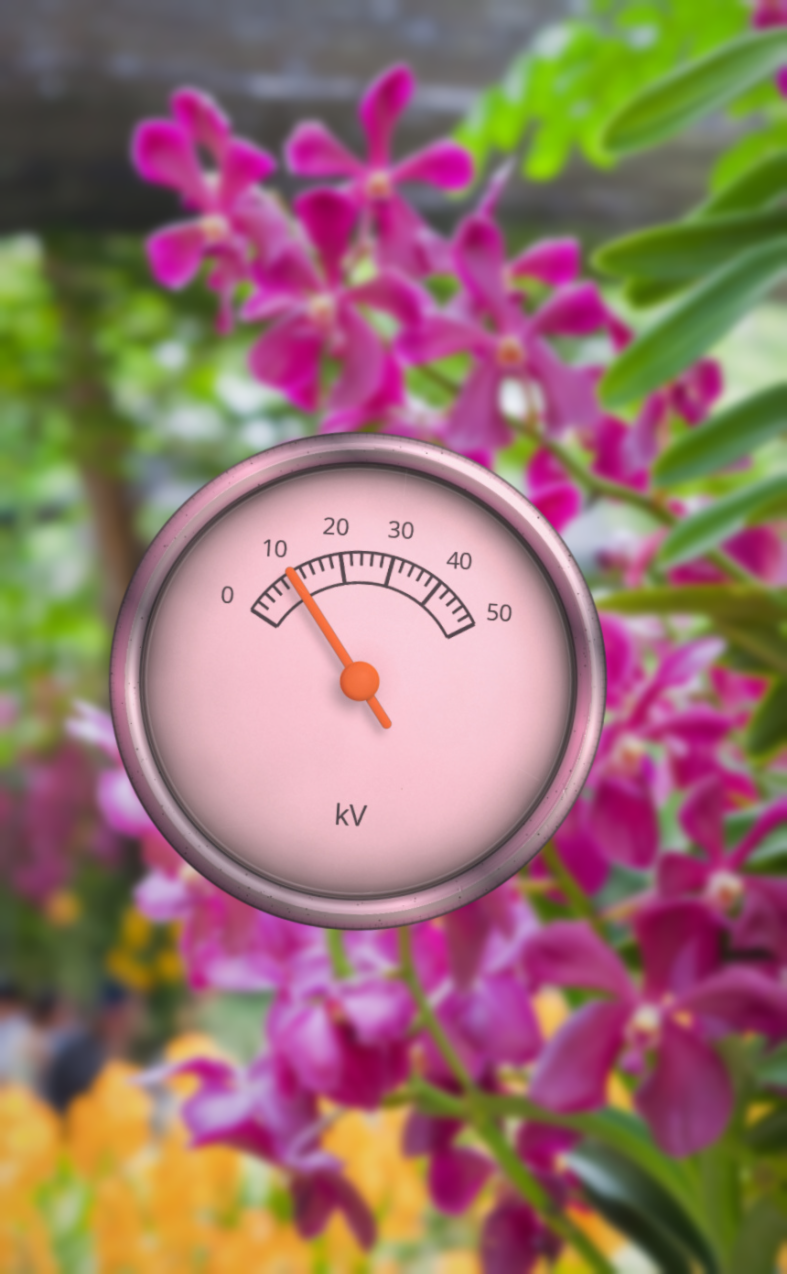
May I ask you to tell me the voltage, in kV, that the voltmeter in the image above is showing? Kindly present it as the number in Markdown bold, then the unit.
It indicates **10** kV
